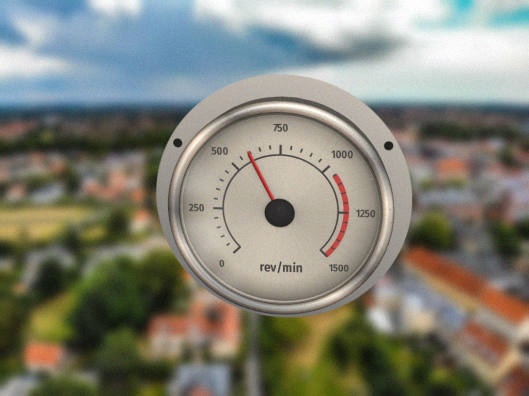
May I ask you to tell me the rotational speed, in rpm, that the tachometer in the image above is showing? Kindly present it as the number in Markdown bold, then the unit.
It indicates **600** rpm
